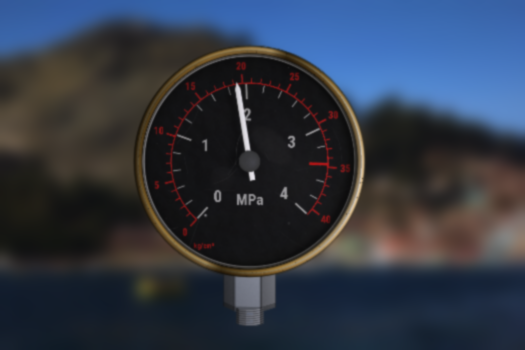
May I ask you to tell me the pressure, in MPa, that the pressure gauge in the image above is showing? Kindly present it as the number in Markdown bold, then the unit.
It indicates **1.9** MPa
